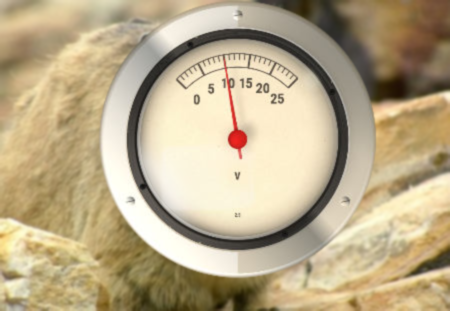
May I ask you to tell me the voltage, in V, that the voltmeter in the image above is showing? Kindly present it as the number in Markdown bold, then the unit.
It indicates **10** V
